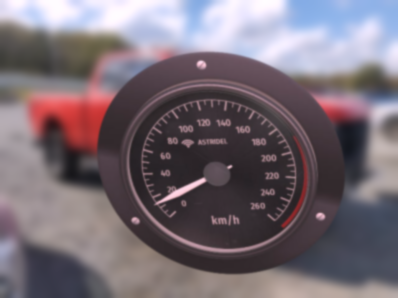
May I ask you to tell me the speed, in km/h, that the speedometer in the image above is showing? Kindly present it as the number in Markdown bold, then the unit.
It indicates **15** km/h
